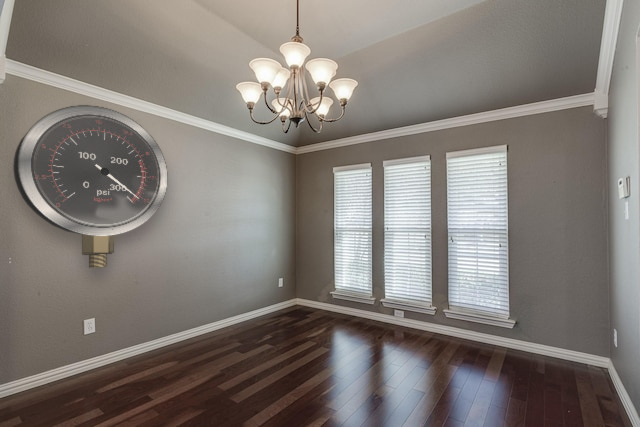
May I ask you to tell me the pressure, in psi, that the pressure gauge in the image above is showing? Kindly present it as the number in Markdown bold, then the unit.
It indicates **290** psi
